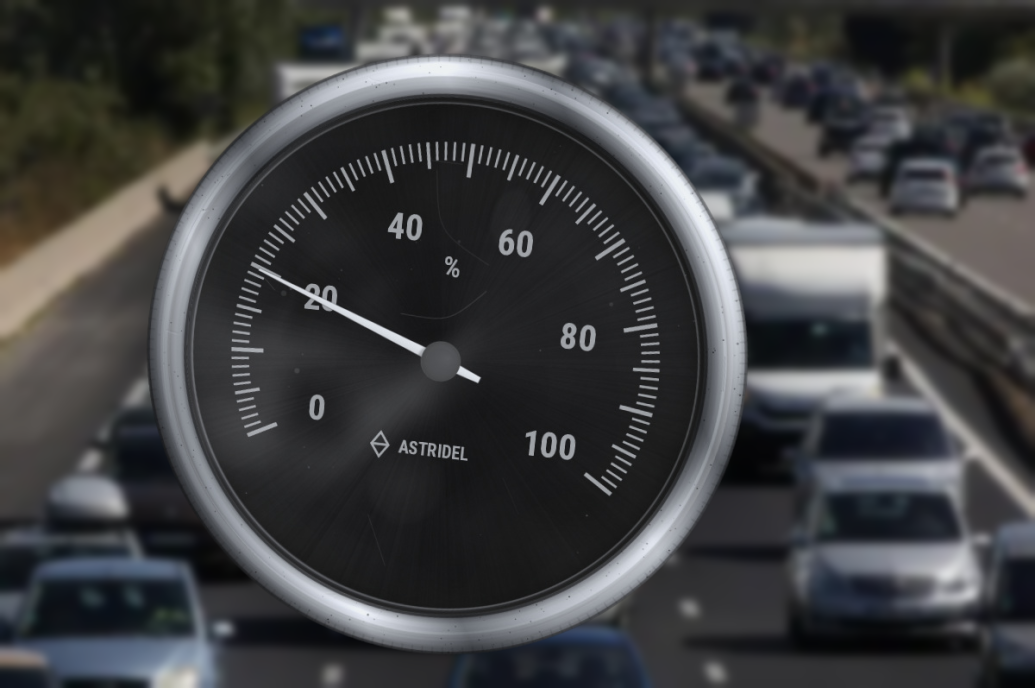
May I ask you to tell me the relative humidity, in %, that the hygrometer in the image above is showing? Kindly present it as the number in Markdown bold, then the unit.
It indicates **20** %
